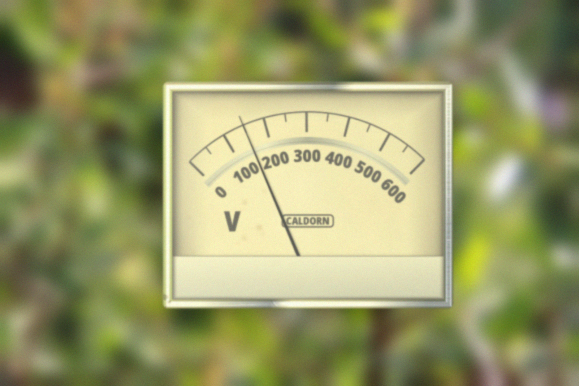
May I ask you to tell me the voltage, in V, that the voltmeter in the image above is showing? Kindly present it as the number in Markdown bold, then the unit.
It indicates **150** V
